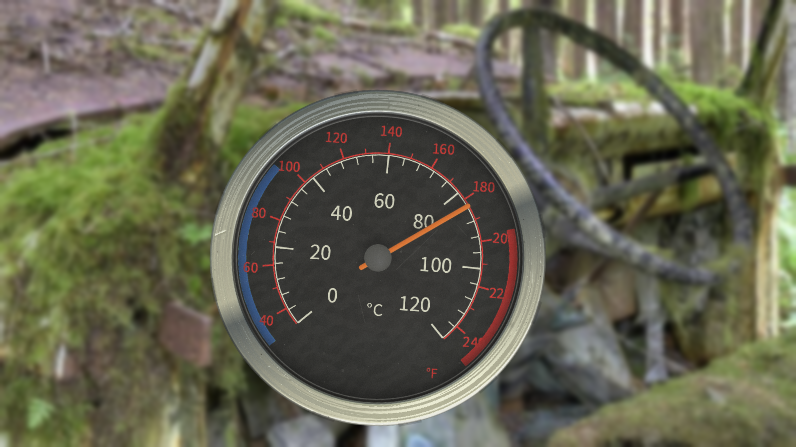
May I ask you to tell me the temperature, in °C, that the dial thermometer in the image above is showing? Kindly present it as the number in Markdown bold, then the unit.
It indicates **84** °C
